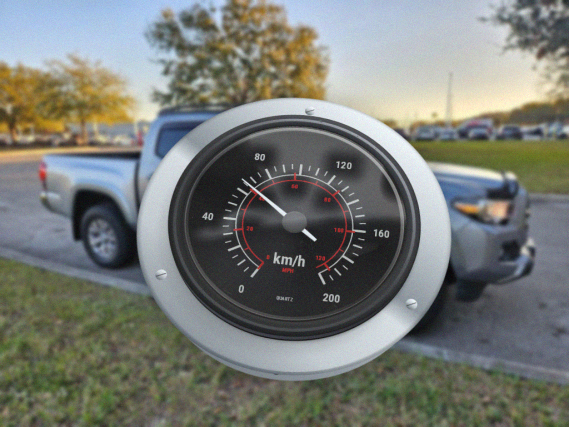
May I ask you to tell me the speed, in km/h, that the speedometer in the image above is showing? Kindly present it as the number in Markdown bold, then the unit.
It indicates **65** km/h
